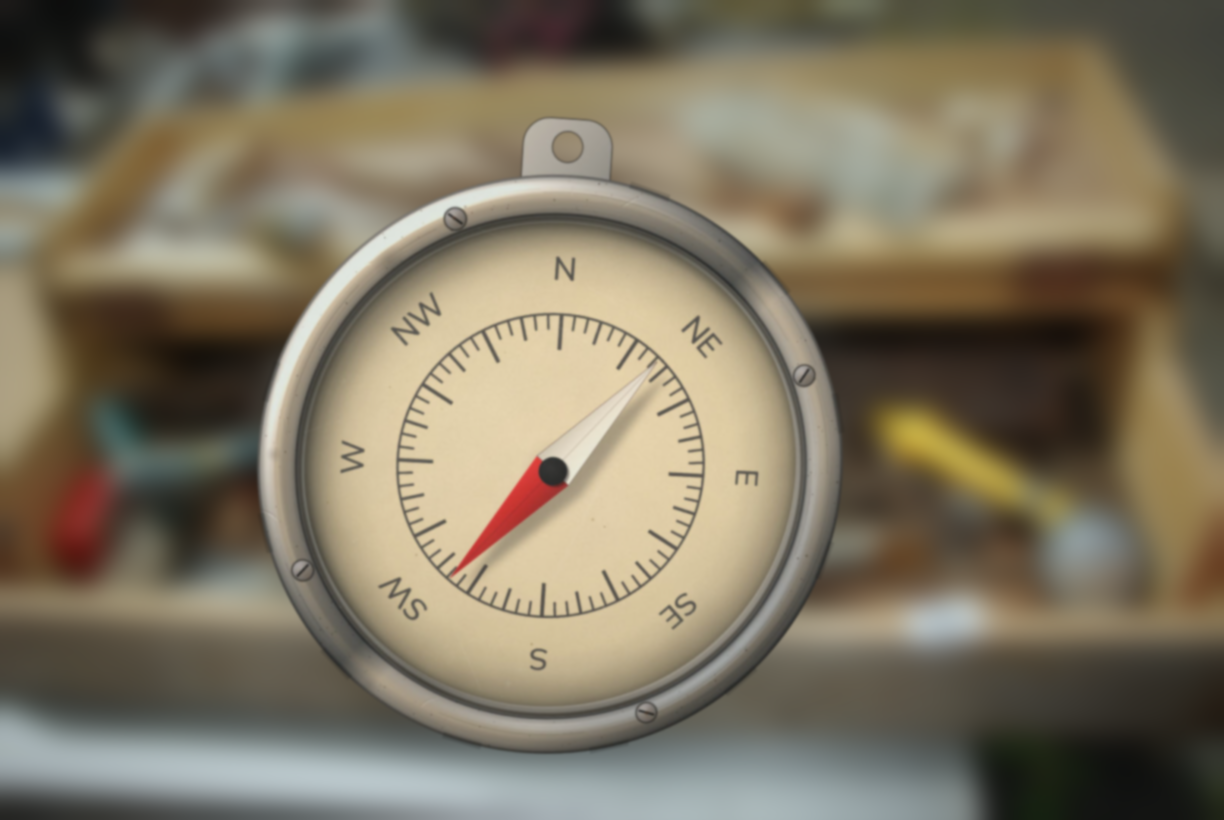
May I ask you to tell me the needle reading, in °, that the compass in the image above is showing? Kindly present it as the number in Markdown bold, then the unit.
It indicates **220** °
